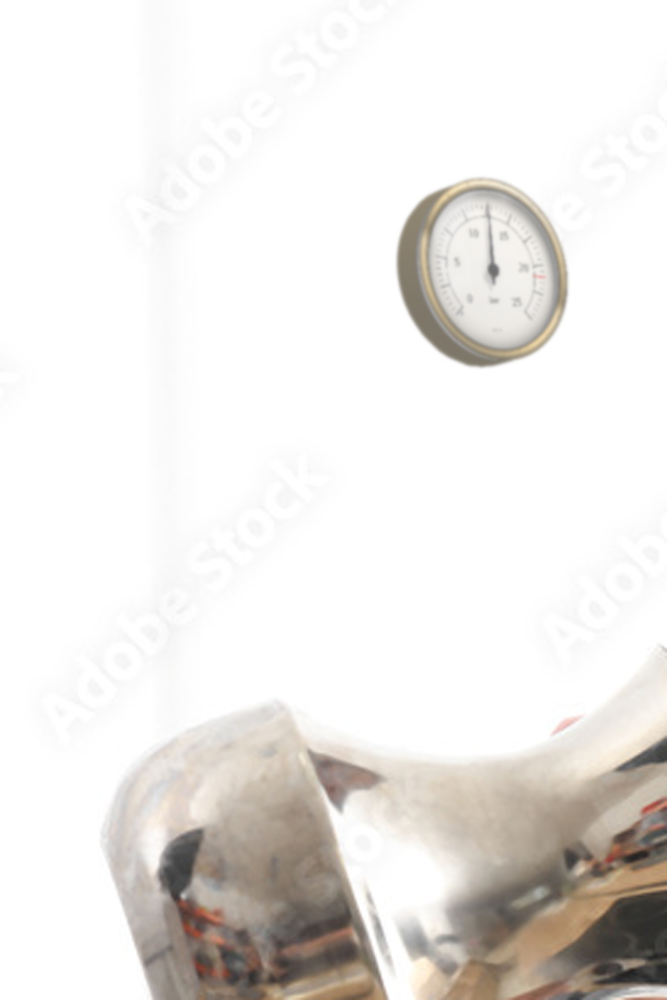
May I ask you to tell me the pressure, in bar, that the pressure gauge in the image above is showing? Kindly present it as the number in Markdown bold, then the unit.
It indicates **12.5** bar
